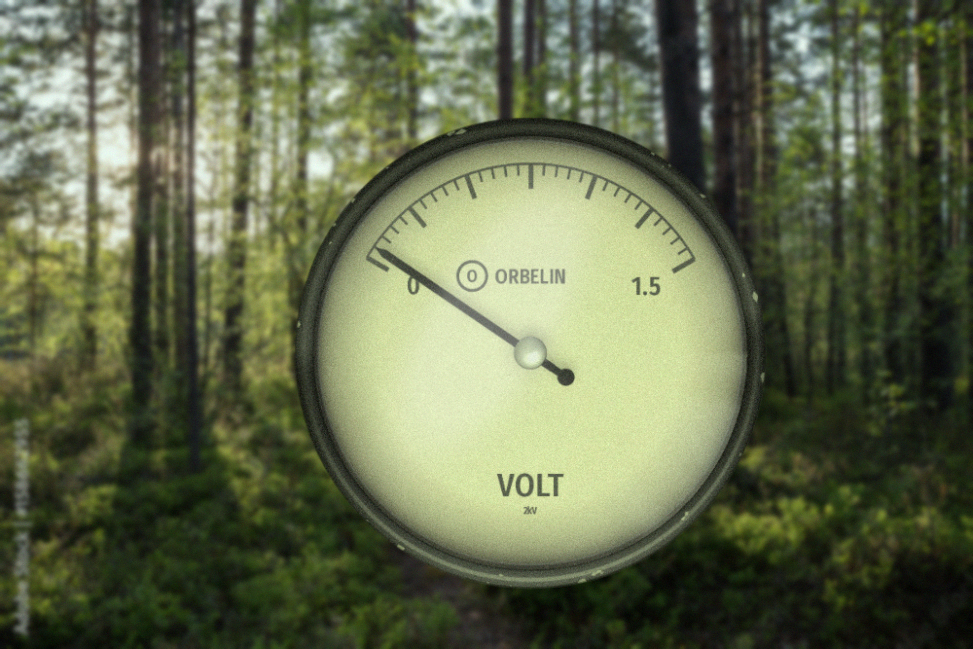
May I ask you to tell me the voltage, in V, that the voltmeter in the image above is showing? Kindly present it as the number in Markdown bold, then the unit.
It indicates **0.05** V
